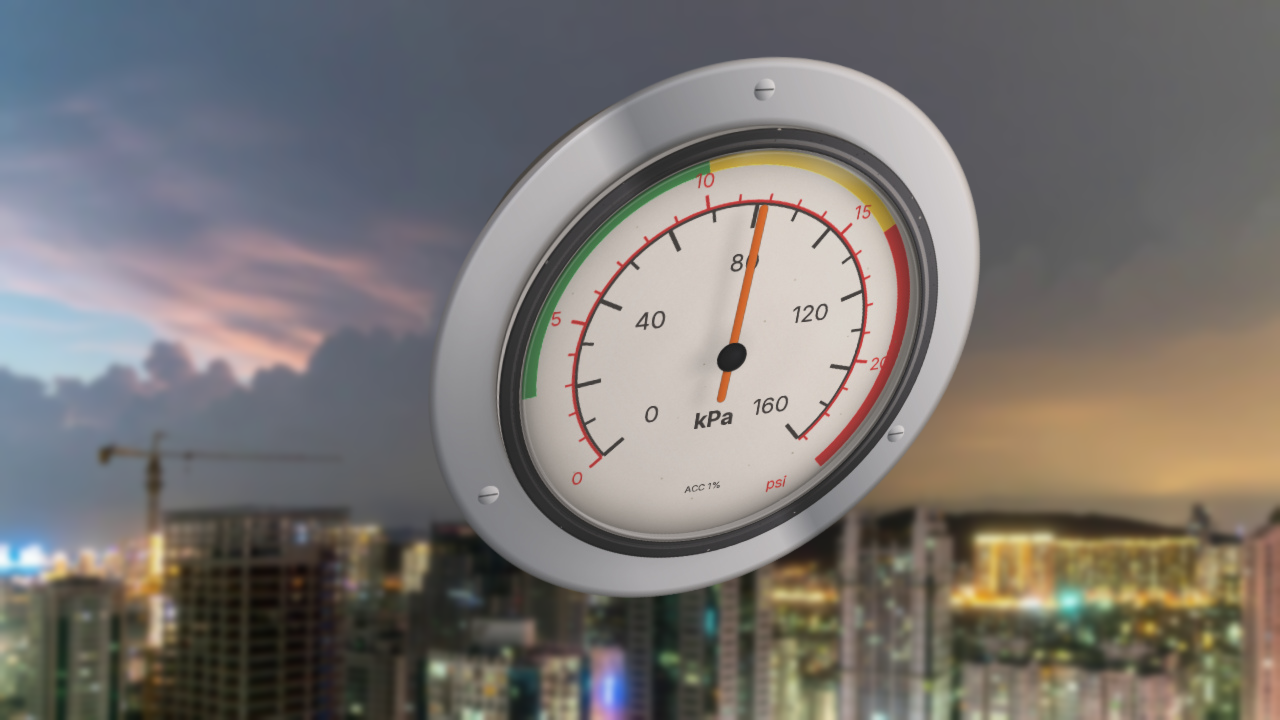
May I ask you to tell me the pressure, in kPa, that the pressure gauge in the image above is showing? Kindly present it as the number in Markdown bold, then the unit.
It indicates **80** kPa
